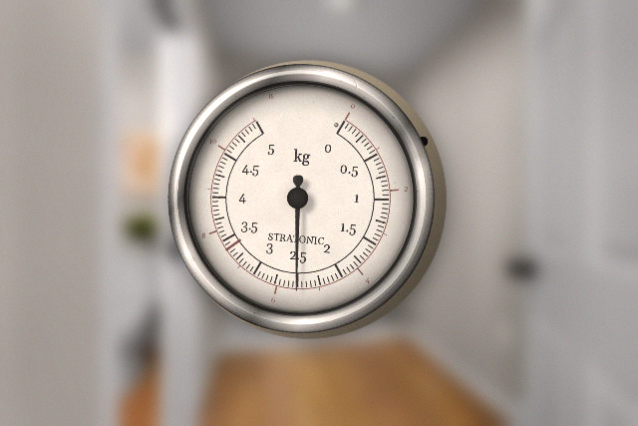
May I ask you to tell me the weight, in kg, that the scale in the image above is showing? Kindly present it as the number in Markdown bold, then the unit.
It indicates **2.5** kg
